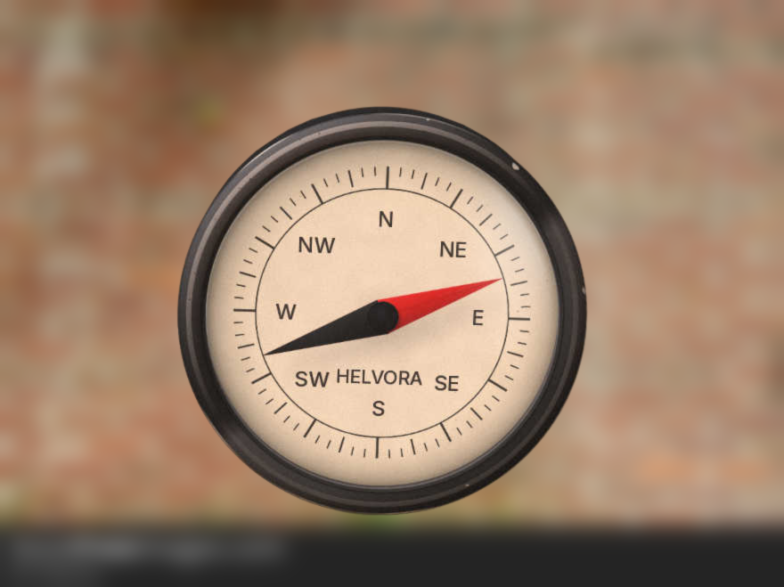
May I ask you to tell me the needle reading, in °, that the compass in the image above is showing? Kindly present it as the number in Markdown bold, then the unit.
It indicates **70** °
